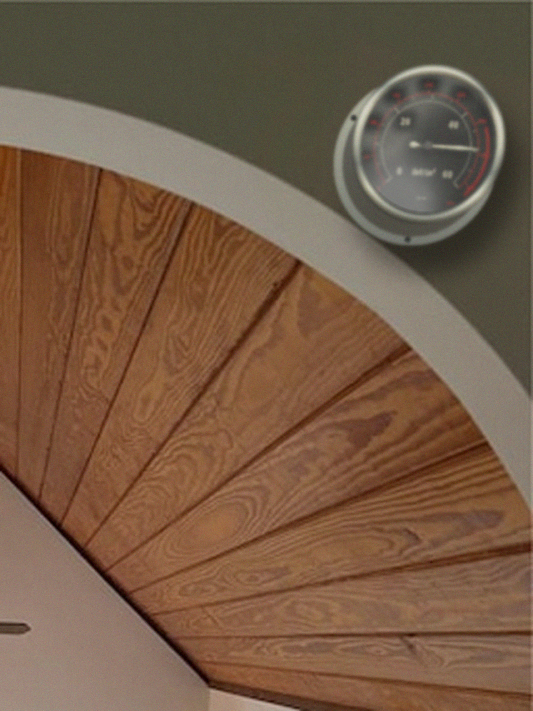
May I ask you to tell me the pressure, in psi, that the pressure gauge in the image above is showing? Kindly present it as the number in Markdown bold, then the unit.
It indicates **50** psi
